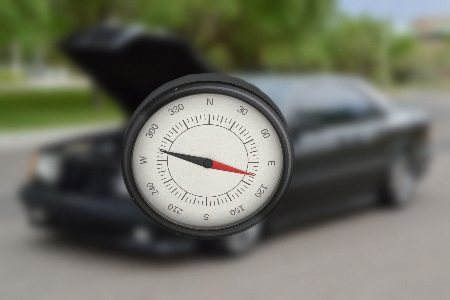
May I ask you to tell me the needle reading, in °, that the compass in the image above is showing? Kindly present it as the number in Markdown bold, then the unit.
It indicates **105** °
